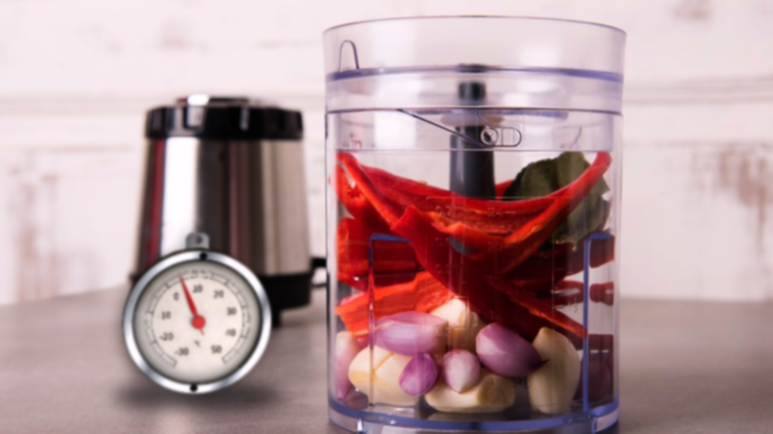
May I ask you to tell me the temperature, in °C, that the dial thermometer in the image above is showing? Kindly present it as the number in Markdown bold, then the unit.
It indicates **5** °C
